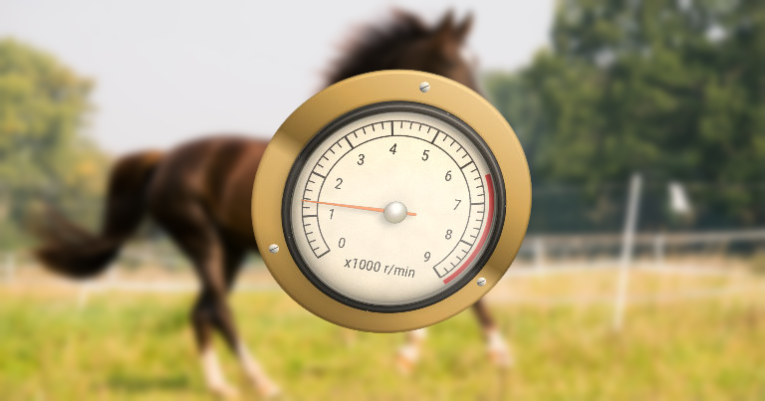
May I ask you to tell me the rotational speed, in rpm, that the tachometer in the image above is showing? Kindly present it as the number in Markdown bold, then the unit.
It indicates **1400** rpm
